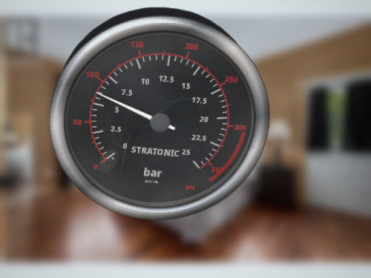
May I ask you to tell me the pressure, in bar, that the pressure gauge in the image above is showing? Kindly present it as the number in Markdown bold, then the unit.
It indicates **6** bar
